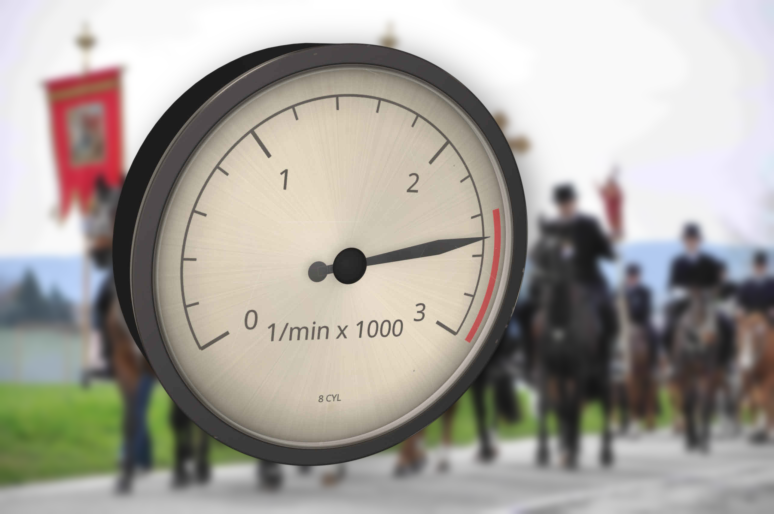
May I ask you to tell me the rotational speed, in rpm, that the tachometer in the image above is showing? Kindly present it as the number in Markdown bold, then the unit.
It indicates **2500** rpm
